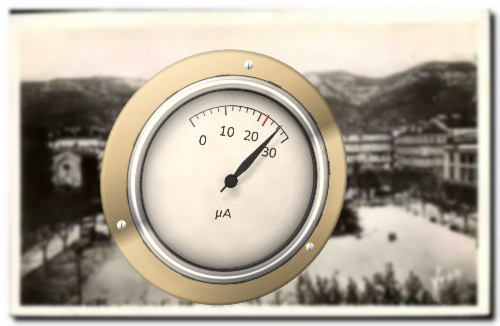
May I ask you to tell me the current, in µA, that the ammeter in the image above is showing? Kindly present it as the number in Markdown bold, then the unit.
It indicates **26** µA
